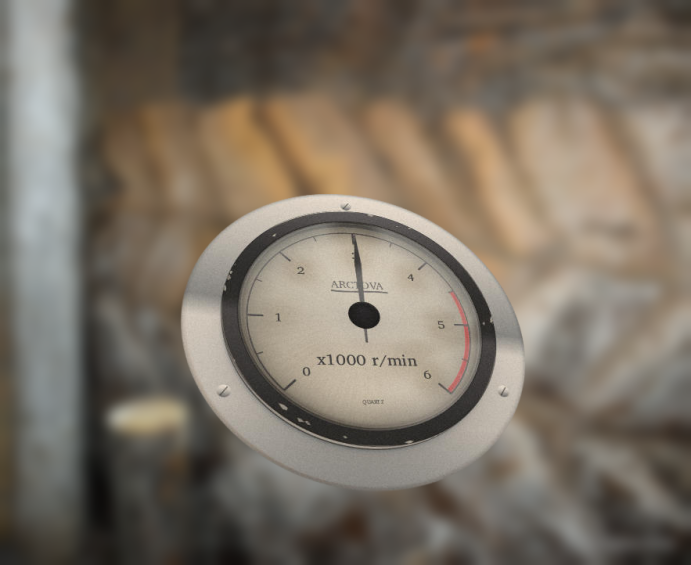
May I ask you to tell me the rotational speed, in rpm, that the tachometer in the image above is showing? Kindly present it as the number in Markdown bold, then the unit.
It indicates **3000** rpm
